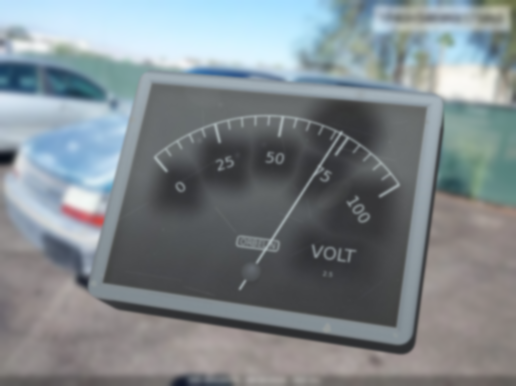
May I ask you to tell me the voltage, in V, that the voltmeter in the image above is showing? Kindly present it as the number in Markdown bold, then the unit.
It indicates **72.5** V
